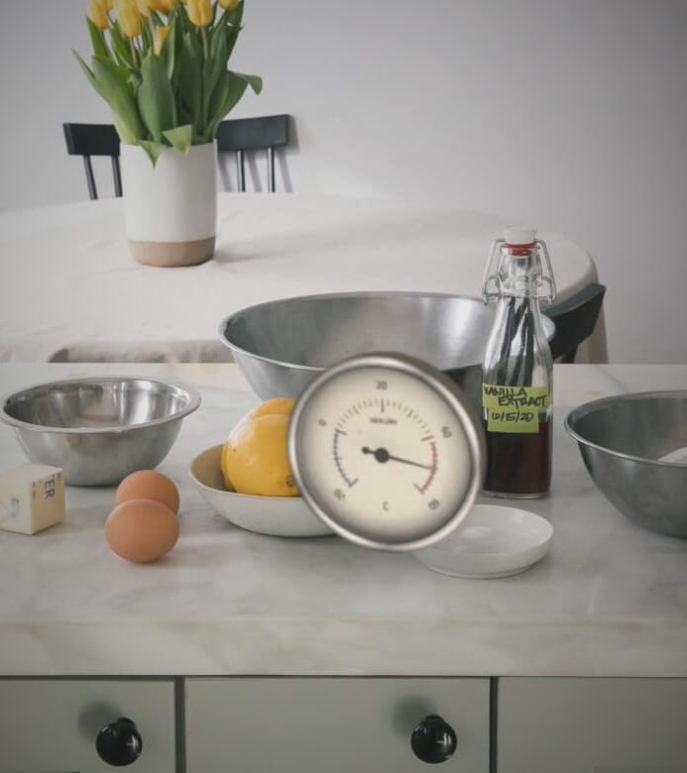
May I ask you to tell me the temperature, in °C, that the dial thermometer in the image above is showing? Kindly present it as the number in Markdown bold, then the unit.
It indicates **50** °C
